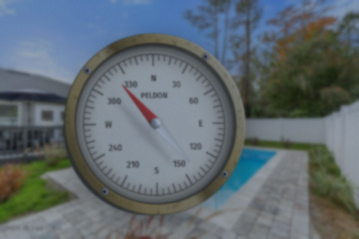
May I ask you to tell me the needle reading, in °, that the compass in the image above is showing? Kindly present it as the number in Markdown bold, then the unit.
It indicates **320** °
